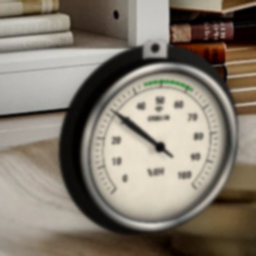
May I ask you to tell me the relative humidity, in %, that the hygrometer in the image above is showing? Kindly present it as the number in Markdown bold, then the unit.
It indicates **30** %
